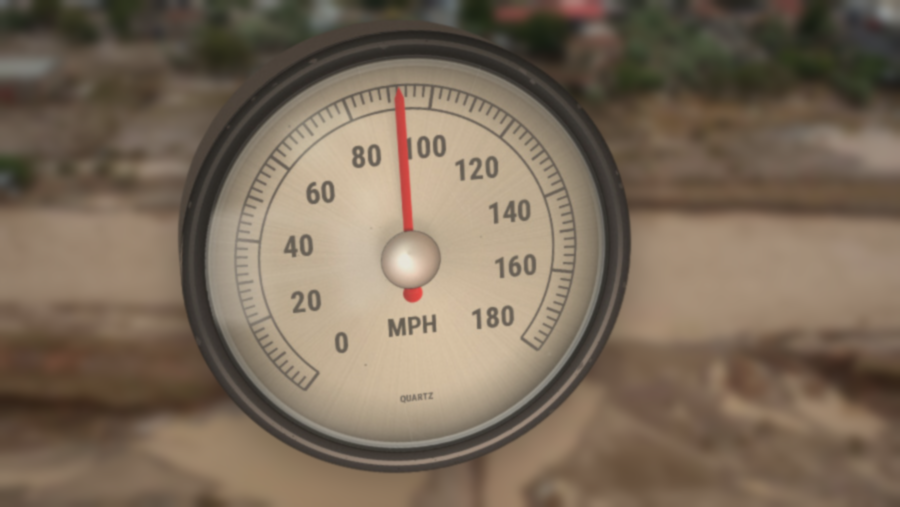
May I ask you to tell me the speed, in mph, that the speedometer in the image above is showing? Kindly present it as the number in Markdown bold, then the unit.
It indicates **92** mph
